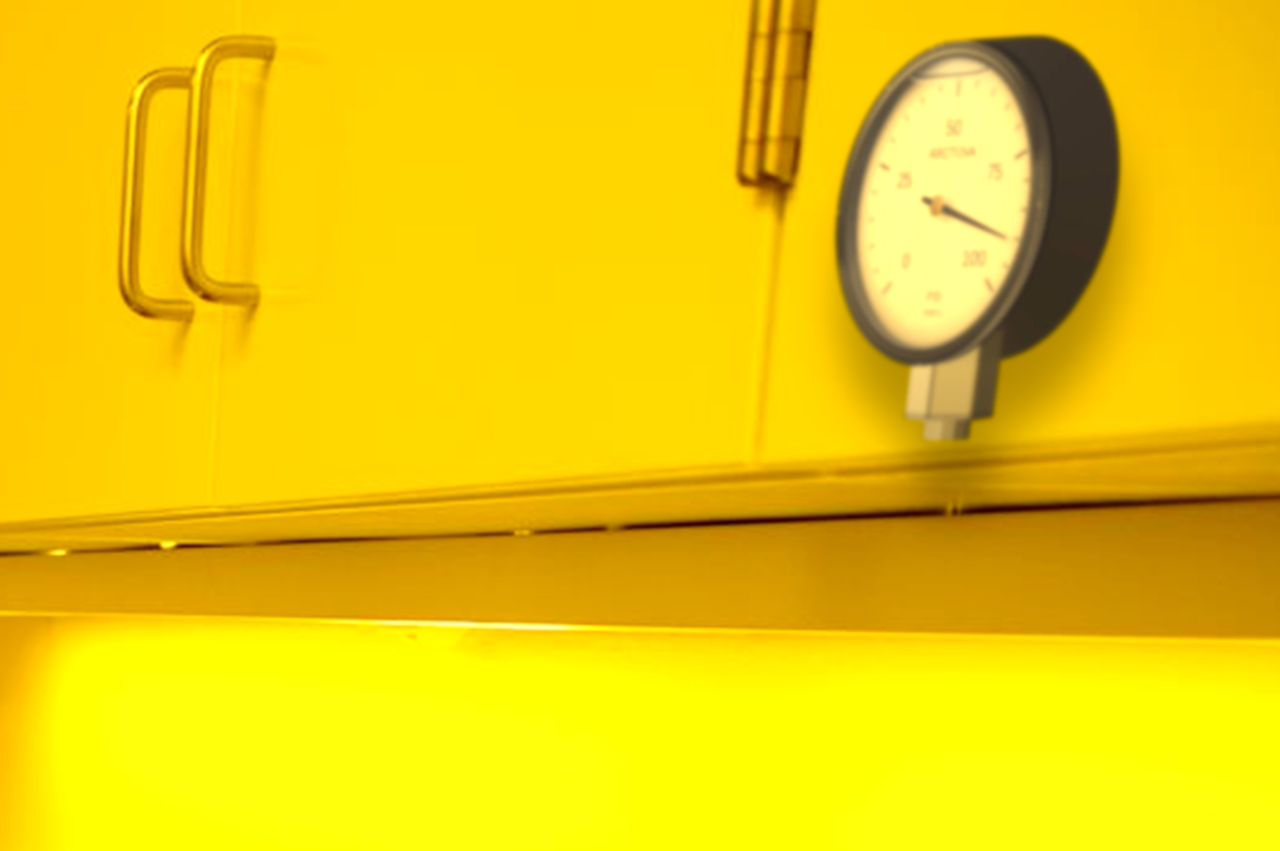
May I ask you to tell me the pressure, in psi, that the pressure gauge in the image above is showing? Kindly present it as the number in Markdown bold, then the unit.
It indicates **90** psi
